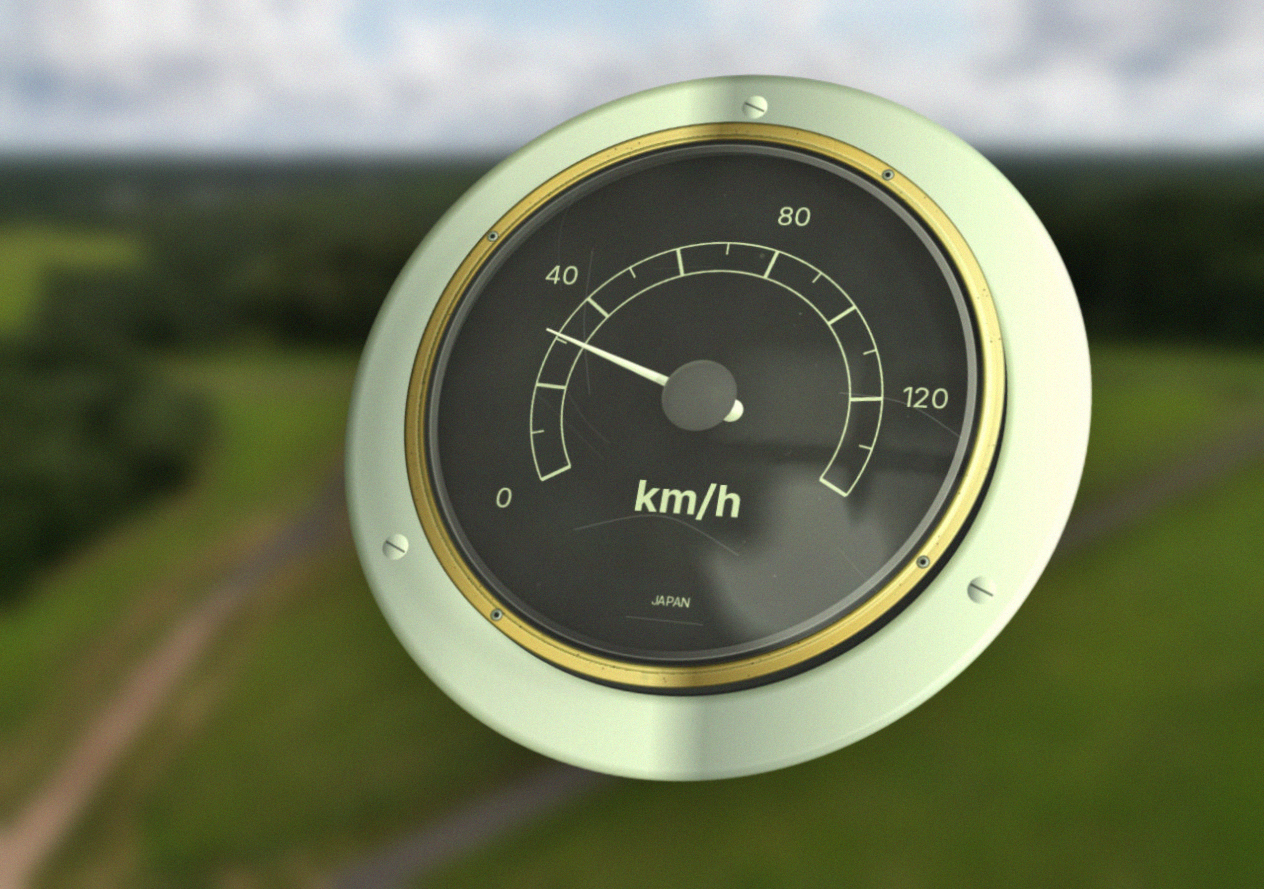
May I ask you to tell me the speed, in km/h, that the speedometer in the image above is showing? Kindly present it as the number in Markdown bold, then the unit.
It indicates **30** km/h
